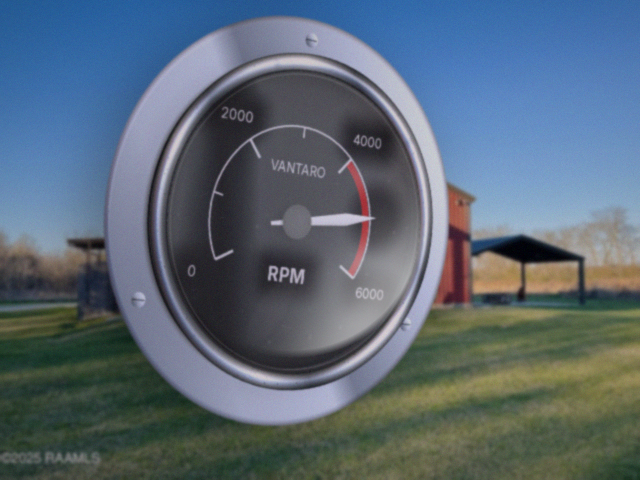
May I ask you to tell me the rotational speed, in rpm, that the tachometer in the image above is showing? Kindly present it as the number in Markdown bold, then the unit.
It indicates **5000** rpm
